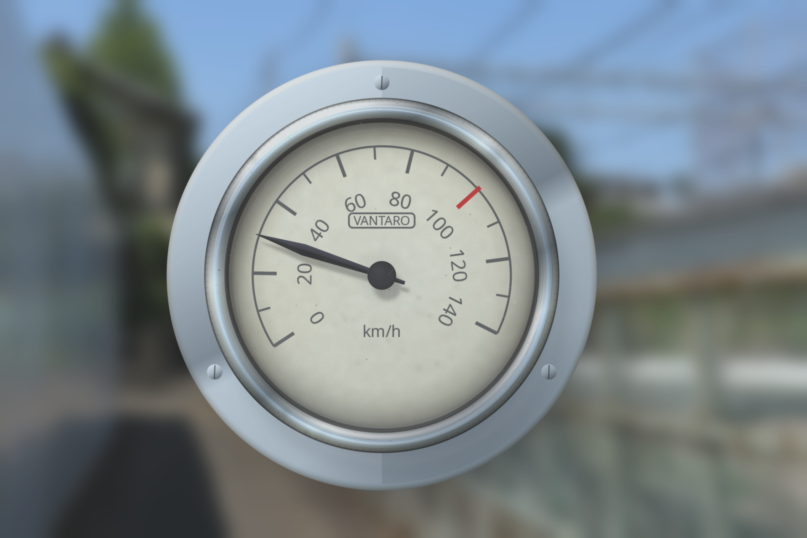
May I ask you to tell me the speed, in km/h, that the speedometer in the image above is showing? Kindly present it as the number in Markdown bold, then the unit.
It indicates **30** km/h
